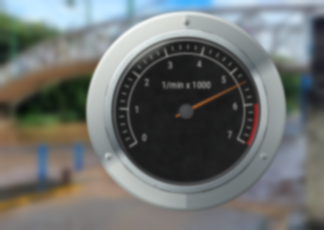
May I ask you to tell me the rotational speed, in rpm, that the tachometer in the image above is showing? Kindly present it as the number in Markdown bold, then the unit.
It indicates **5400** rpm
